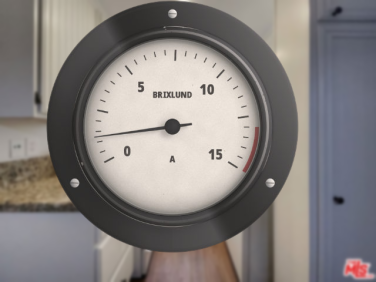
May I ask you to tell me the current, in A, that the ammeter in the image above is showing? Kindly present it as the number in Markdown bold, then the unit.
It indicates **1.25** A
